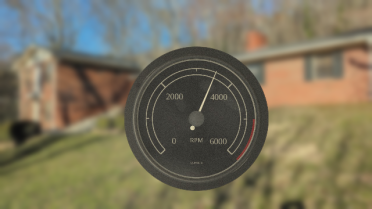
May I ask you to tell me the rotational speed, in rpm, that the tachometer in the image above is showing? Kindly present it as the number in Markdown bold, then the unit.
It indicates **3500** rpm
